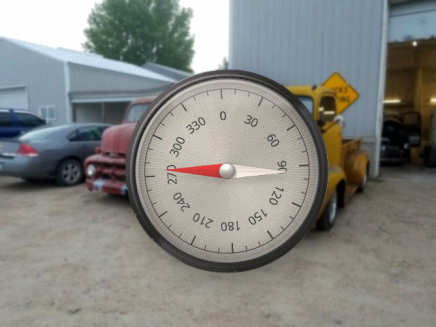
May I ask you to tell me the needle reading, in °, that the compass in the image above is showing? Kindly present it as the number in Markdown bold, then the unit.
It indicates **275** °
